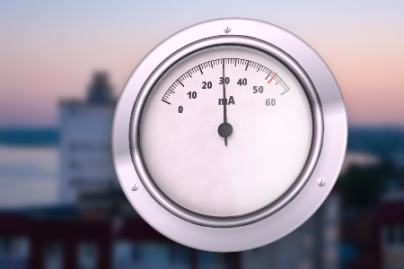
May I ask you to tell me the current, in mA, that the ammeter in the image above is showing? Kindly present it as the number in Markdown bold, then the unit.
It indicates **30** mA
